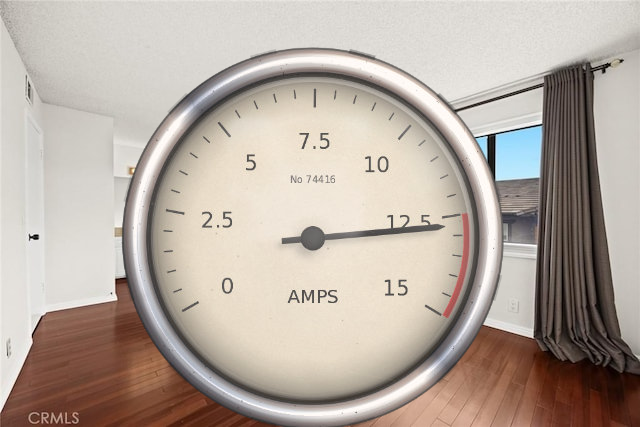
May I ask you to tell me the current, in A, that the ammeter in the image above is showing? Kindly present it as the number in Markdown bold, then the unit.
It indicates **12.75** A
